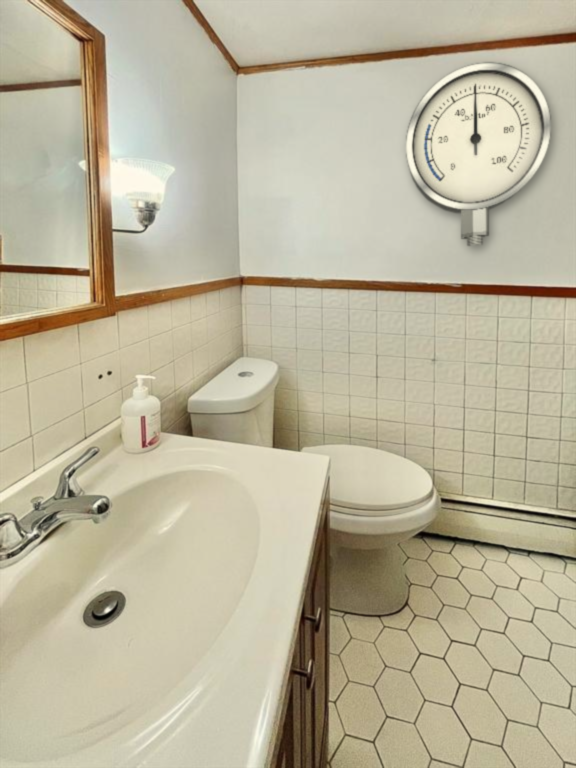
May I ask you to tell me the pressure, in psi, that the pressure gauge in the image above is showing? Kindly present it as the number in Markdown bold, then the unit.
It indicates **50** psi
